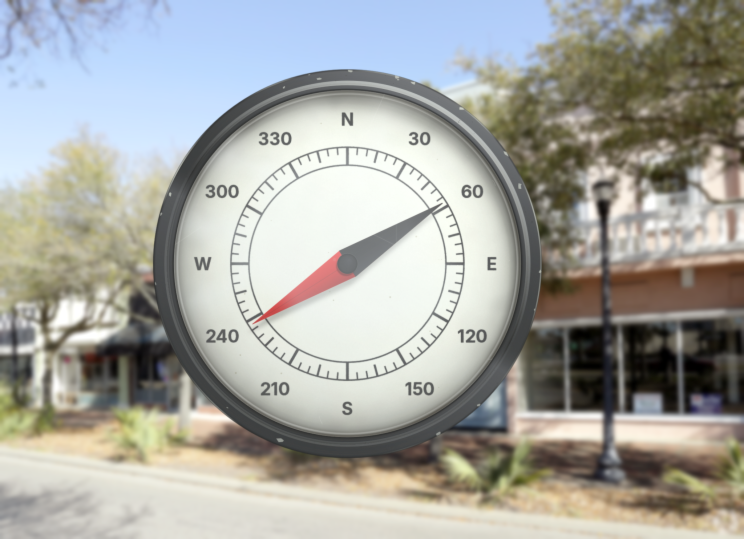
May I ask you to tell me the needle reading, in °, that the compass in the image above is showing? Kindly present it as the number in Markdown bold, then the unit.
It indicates **237.5** °
